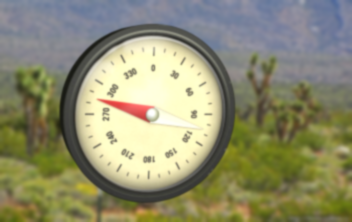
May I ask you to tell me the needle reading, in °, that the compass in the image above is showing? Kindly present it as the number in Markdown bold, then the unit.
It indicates **285** °
